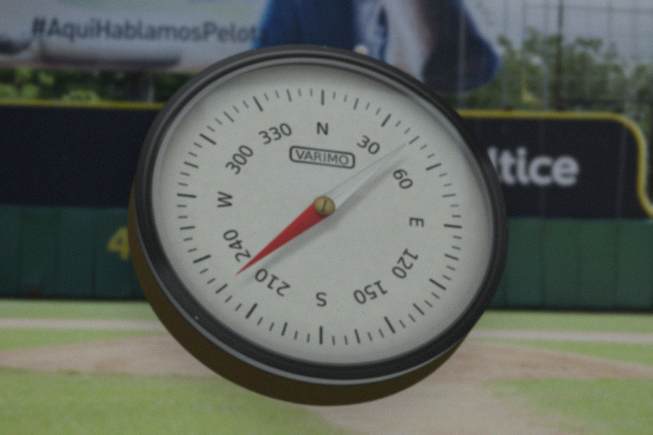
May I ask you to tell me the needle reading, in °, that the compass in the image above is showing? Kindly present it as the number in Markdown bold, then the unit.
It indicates **225** °
